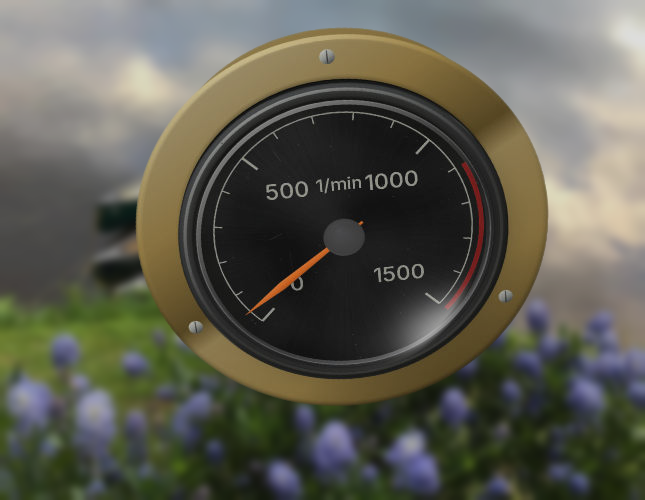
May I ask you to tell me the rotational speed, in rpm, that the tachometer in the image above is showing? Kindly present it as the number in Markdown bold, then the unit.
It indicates **50** rpm
